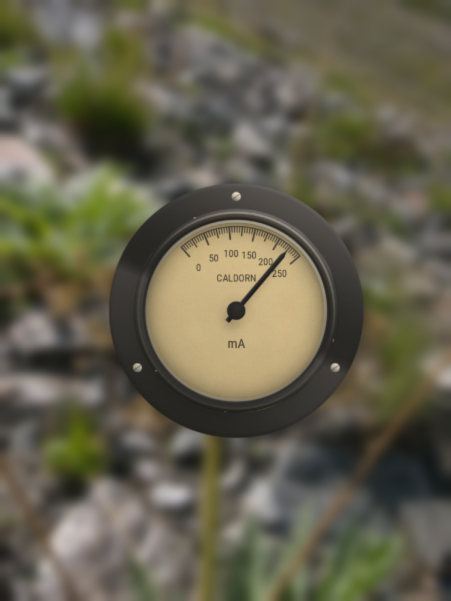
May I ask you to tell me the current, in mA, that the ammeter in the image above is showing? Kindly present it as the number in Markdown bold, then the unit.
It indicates **225** mA
